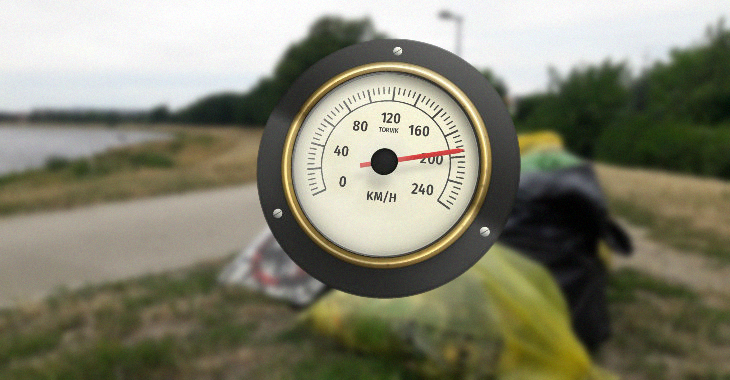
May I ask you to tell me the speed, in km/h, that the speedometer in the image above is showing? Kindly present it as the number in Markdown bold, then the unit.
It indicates **196** km/h
